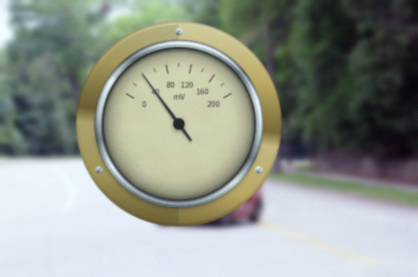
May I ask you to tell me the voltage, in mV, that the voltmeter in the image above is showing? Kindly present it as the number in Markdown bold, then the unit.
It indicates **40** mV
